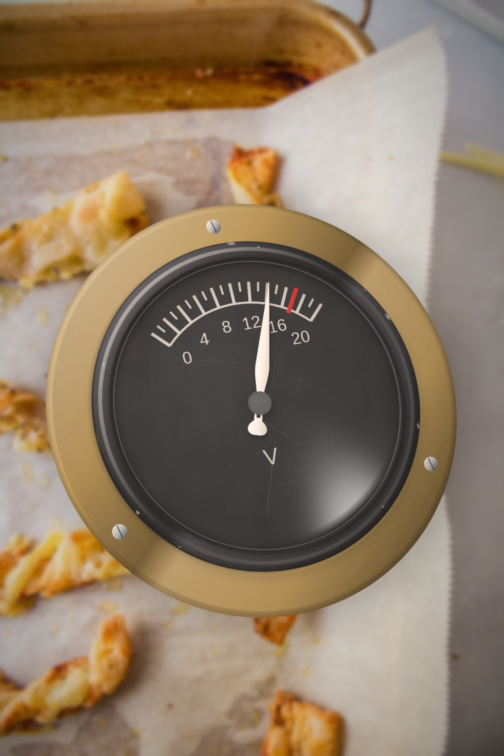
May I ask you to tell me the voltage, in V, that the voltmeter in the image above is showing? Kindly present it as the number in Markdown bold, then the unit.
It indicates **14** V
